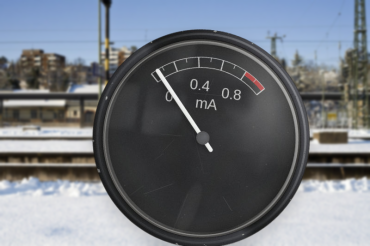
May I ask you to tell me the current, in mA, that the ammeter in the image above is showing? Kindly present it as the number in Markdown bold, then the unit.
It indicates **0.05** mA
